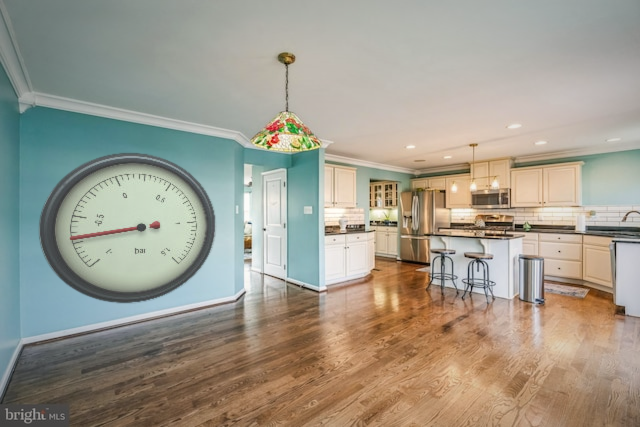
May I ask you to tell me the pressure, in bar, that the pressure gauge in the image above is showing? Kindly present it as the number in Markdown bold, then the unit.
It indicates **-0.7** bar
